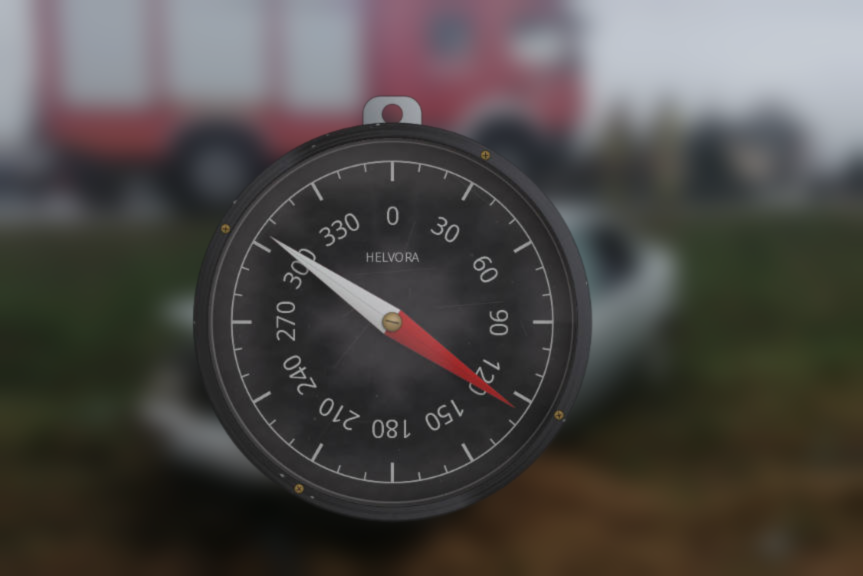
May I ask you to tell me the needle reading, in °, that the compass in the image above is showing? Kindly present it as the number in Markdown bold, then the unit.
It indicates **125** °
